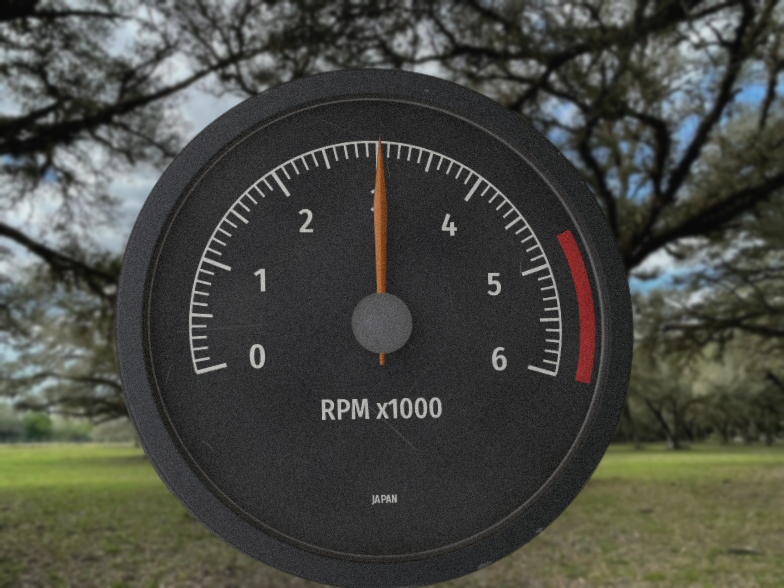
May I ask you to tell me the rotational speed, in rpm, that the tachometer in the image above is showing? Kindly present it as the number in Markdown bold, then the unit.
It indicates **3000** rpm
